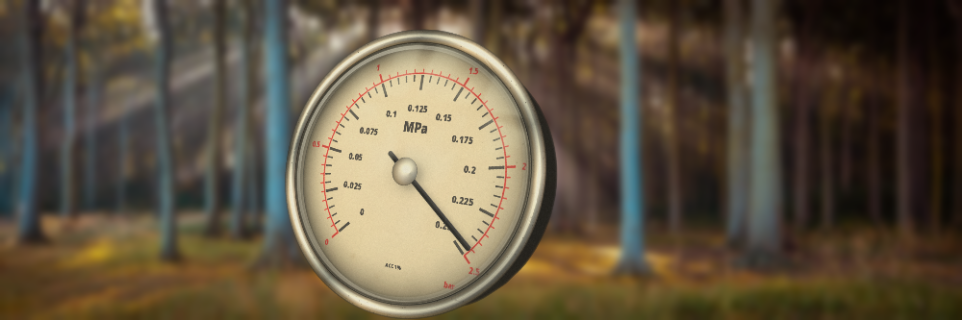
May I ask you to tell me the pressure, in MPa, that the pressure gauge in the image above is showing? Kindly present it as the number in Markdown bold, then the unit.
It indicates **0.245** MPa
